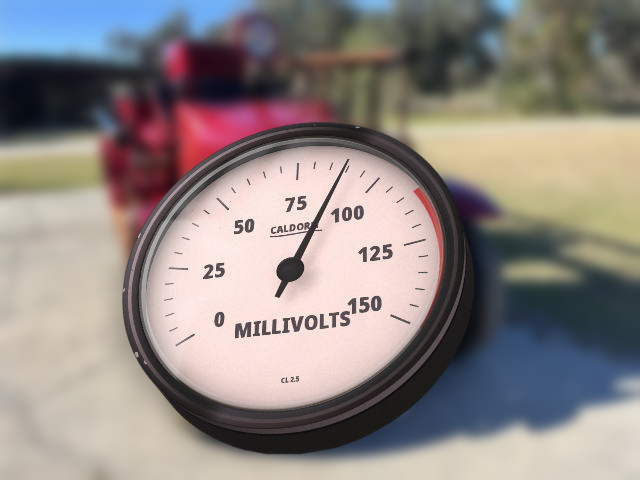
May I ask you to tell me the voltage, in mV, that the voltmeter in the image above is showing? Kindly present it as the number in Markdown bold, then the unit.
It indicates **90** mV
